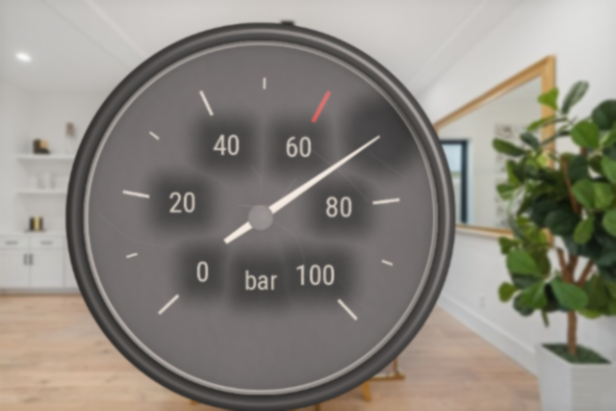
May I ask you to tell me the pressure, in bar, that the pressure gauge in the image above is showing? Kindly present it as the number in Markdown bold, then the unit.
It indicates **70** bar
